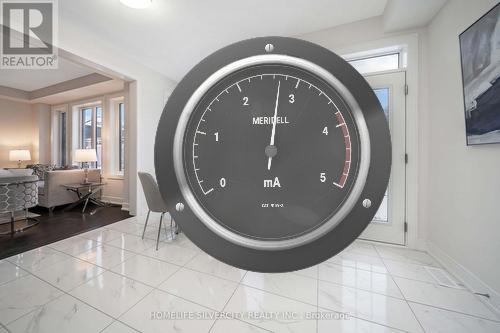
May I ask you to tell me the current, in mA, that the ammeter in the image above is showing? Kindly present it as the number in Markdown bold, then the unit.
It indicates **2.7** mA
